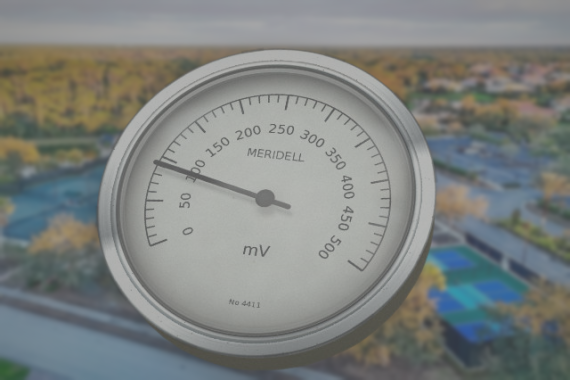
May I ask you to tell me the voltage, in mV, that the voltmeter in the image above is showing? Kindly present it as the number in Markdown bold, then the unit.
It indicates **90** mV
